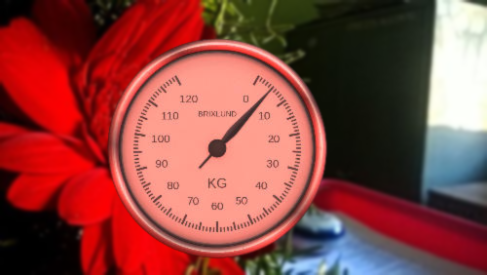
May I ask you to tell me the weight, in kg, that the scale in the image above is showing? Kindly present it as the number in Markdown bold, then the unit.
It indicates **5** kg
